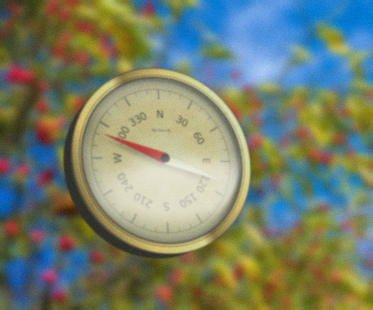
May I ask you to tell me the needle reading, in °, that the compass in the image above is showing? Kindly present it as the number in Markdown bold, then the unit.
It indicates **290** °
